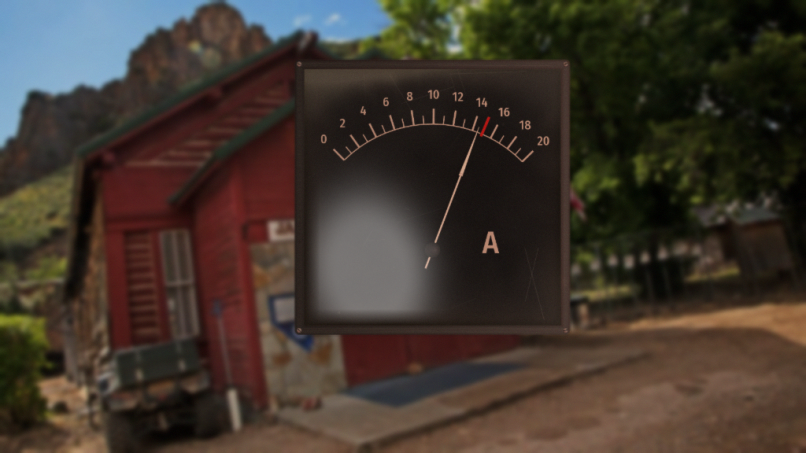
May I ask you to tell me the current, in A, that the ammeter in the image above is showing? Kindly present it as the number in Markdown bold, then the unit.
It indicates **14.5** A
